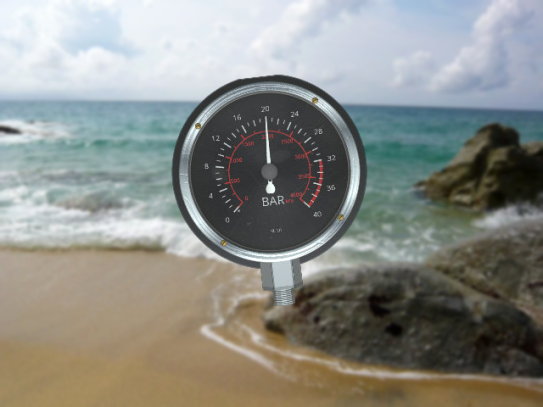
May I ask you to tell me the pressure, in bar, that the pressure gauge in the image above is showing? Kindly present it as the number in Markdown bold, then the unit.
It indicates **20** bar
